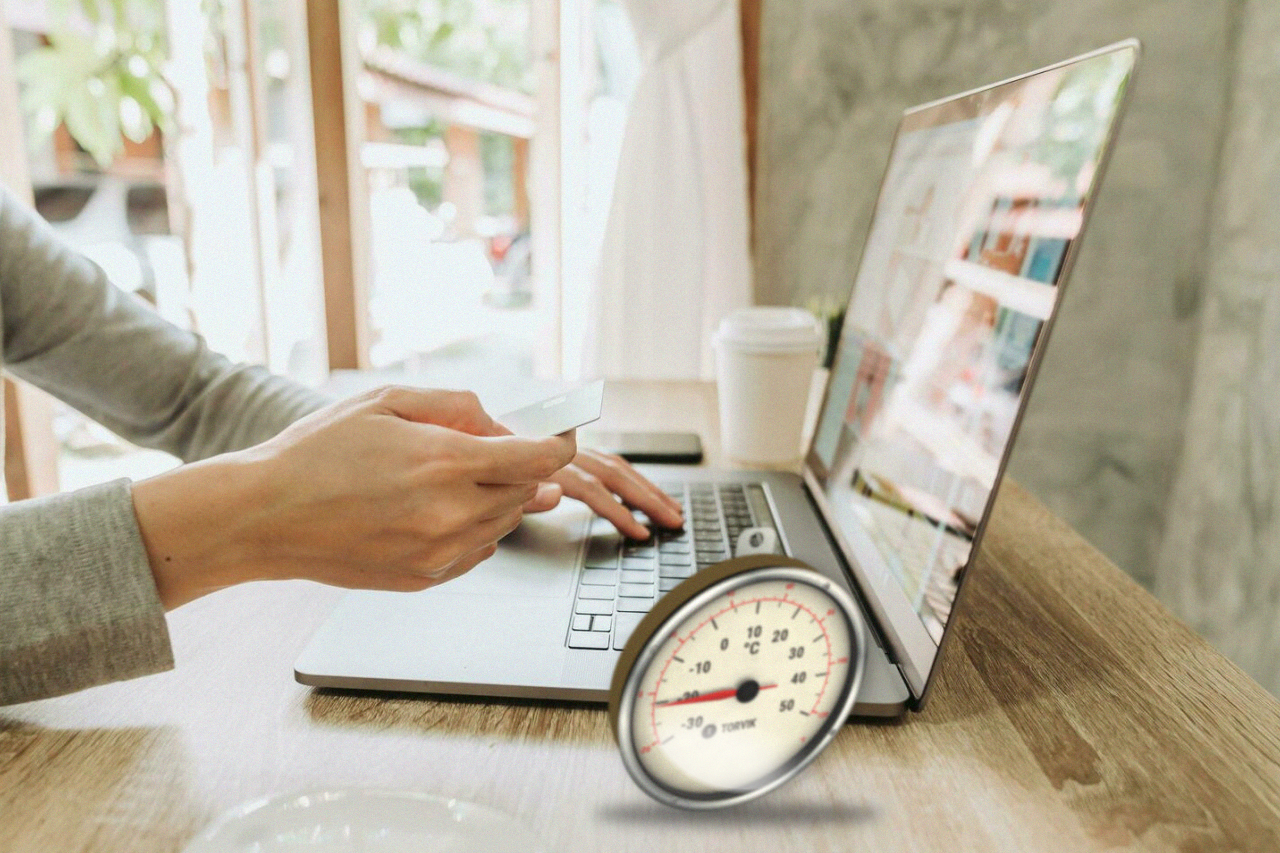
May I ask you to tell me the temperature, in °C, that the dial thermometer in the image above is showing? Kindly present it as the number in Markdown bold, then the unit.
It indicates **-20** °C
